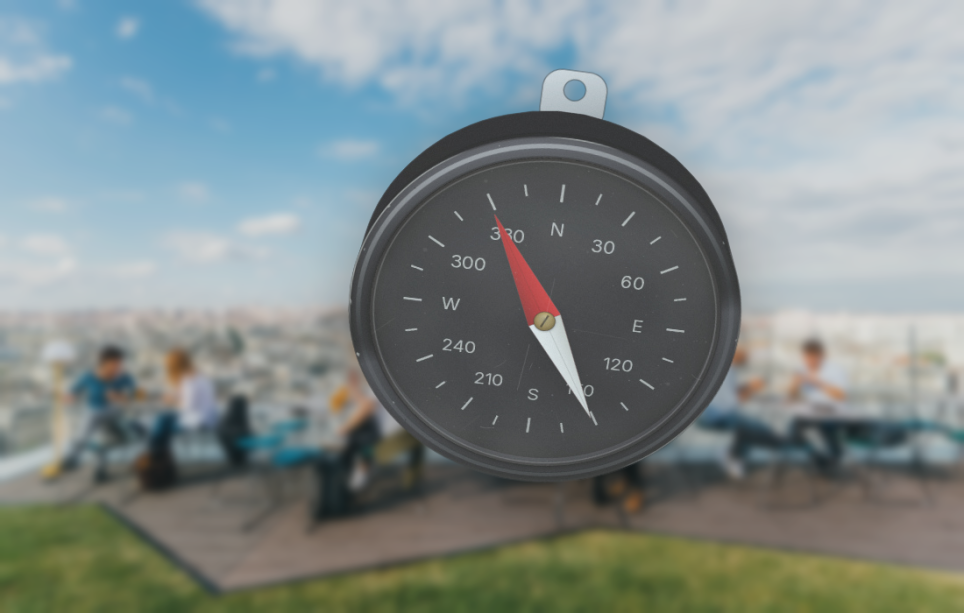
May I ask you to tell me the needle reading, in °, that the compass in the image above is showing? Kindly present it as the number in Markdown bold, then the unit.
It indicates **330** °
